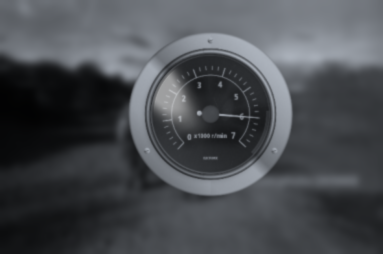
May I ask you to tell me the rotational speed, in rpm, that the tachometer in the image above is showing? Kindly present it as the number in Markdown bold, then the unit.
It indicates **6000** rpm
